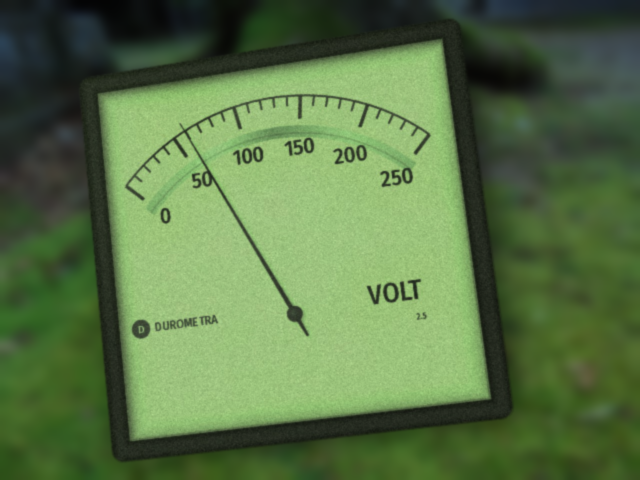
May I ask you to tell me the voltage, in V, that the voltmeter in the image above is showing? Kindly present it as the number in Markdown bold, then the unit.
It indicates **60** V
